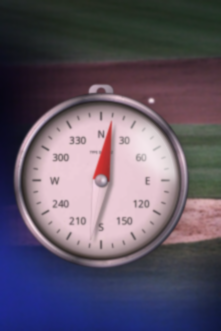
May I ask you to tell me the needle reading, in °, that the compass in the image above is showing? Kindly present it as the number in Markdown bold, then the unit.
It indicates **10** °
